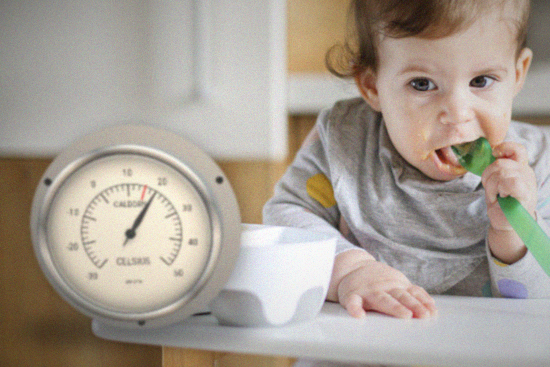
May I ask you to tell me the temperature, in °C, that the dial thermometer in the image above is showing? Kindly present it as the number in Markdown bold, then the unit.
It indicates **20** °C
